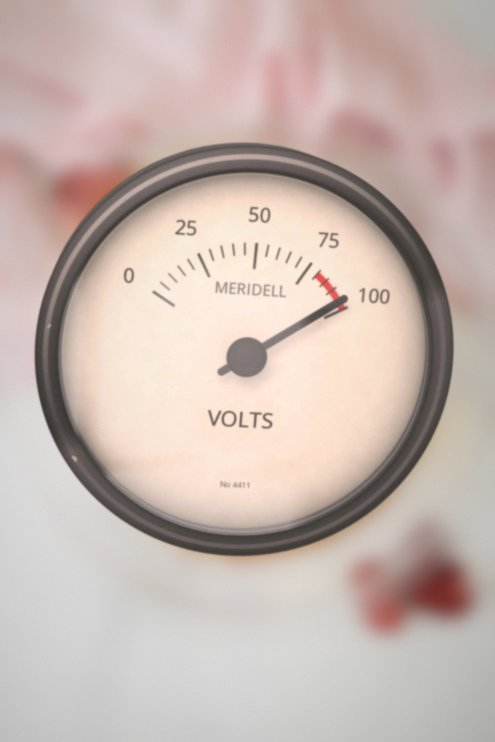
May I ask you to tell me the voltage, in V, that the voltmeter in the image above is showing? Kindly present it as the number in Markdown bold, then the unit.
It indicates **95** V
